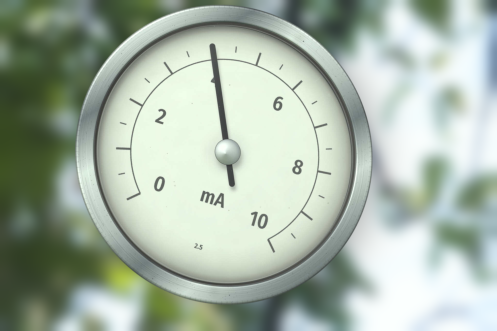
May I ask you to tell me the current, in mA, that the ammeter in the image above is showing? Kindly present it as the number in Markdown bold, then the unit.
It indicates **4** mA
